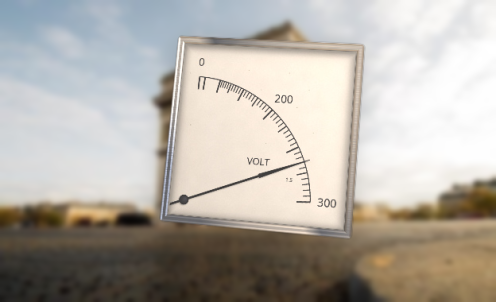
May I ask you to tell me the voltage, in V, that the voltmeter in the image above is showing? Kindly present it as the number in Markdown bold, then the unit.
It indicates **265** V
